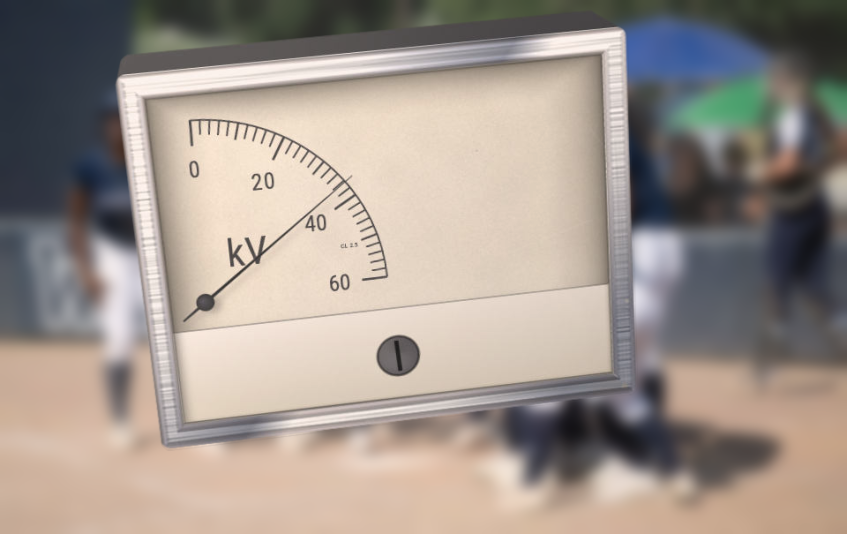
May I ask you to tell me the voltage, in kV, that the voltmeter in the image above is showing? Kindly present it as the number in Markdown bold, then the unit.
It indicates **36** kV
